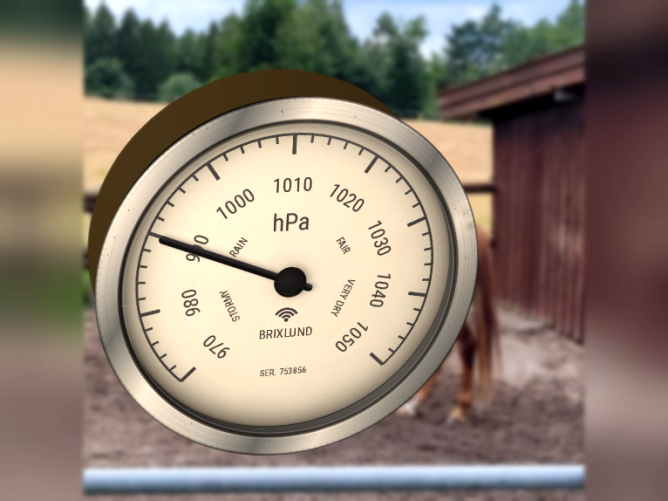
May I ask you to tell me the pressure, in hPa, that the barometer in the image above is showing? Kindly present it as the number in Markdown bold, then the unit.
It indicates **990** hPa
